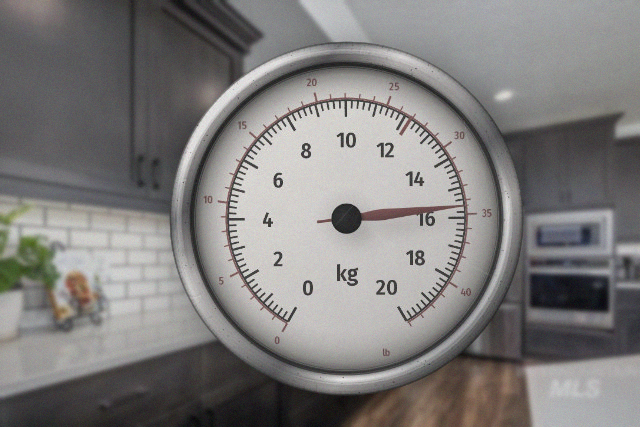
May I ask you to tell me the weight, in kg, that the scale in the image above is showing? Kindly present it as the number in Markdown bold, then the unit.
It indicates **15.6** kg
